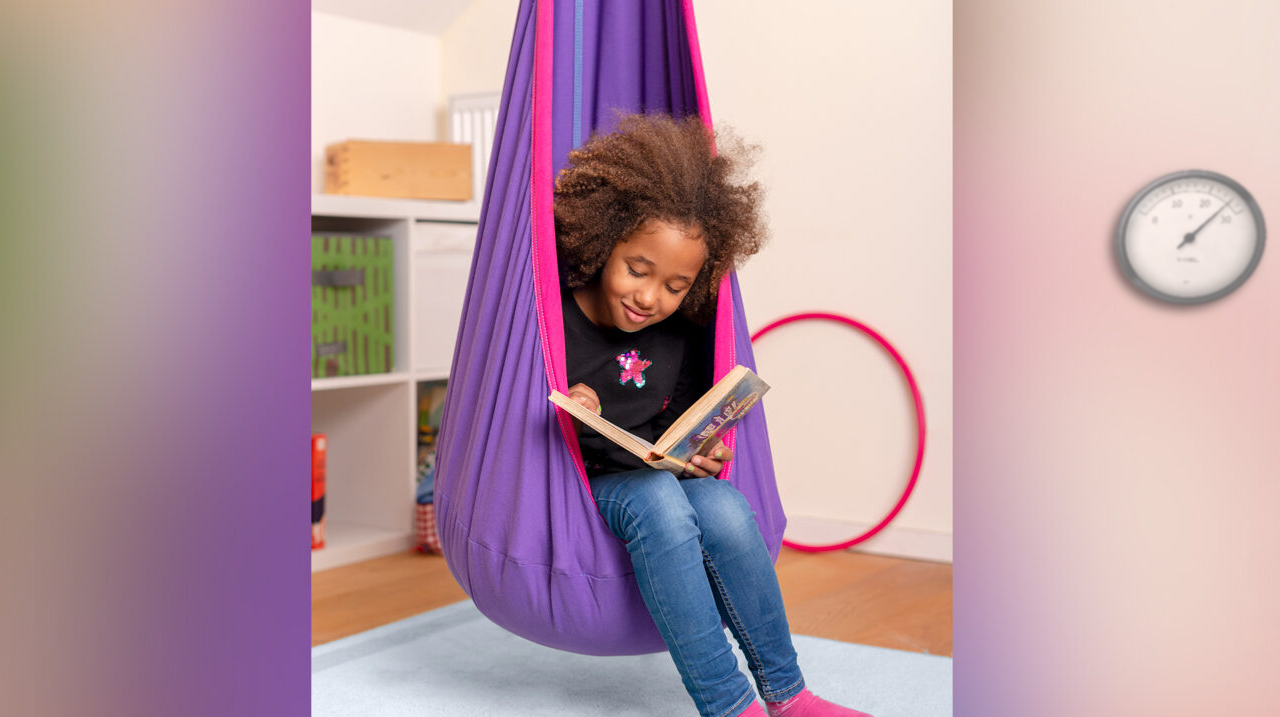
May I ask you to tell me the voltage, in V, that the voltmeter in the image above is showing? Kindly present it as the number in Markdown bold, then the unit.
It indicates **26** V
